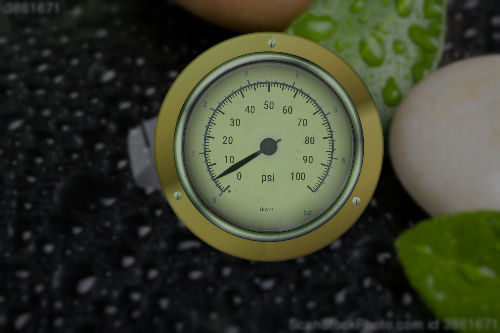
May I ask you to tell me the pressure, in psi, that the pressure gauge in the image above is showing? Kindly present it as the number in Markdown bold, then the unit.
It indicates **5** psi
